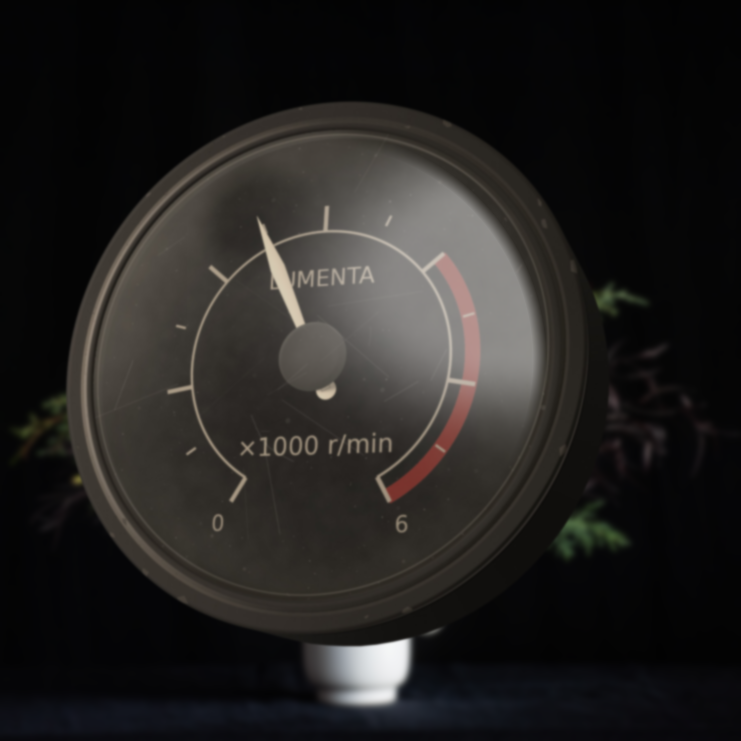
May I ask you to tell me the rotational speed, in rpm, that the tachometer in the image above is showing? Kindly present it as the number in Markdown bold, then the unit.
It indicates **2500** rpm
